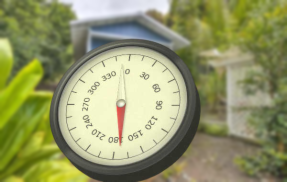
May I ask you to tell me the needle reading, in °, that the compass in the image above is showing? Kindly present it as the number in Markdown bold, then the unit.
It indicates **172.5** °
